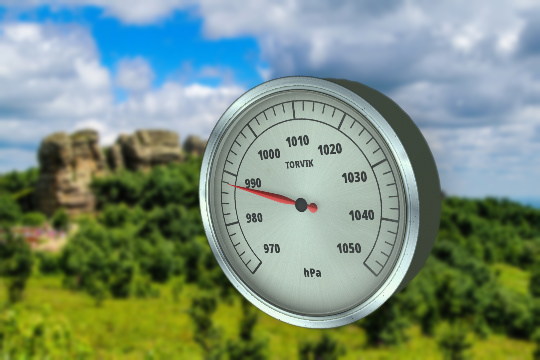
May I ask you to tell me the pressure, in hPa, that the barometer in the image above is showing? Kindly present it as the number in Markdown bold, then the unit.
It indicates **988** hPa
